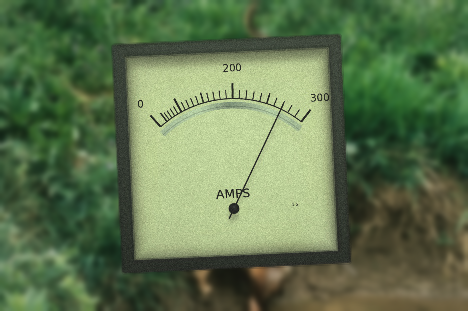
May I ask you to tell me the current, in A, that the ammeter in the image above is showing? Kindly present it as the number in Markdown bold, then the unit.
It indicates **270** A
